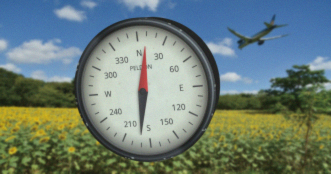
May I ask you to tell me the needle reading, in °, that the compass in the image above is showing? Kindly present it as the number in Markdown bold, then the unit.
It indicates **10** °
